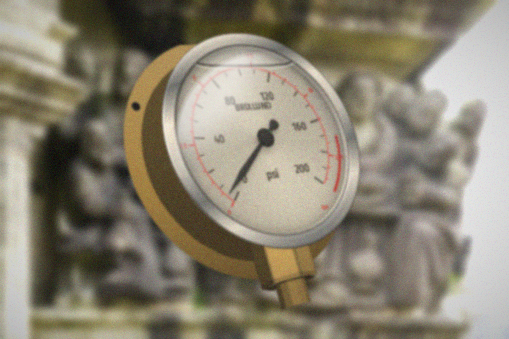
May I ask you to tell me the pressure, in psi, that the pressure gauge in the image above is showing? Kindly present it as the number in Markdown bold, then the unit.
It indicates **5** psi
